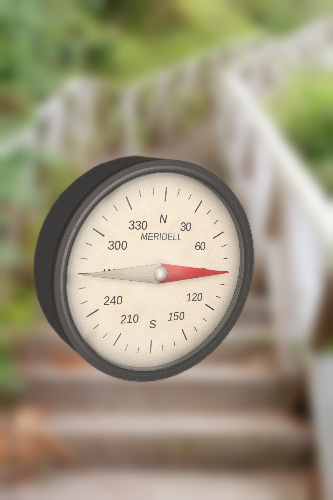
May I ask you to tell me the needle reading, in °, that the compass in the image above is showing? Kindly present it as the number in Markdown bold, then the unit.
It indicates **90** °
